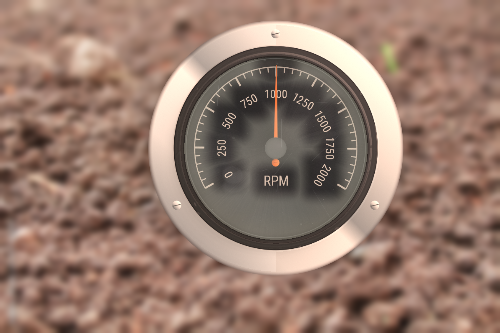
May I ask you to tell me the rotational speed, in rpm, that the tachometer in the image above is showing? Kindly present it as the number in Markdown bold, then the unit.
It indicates **1000** rpm
